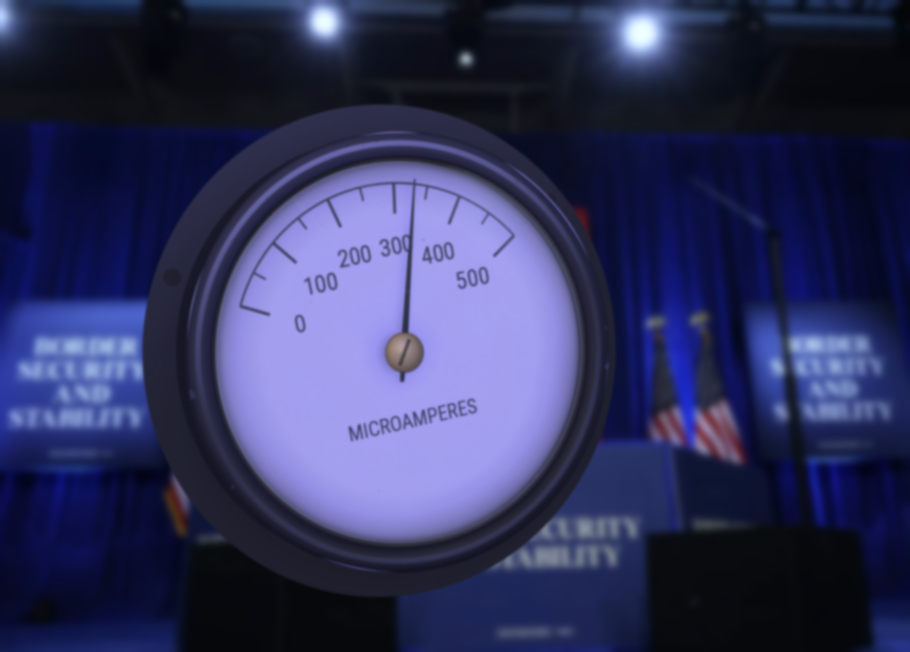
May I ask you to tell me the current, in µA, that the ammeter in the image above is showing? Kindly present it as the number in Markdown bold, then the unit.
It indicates **325** µA
